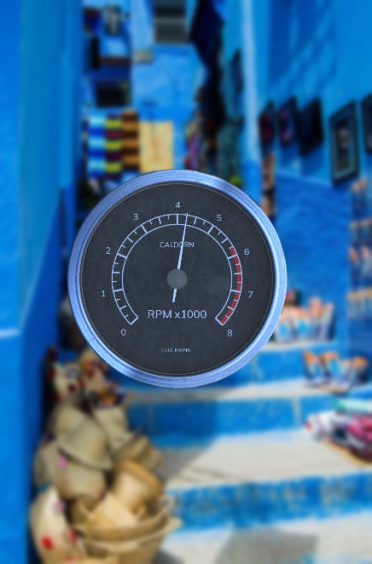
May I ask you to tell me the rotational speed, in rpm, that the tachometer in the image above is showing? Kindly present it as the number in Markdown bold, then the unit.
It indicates **4250** rpm
